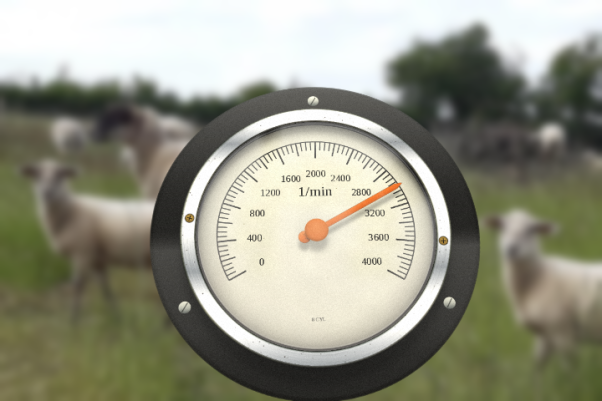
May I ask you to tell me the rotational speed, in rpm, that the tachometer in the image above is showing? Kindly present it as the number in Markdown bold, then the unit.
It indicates **3000** rpm
